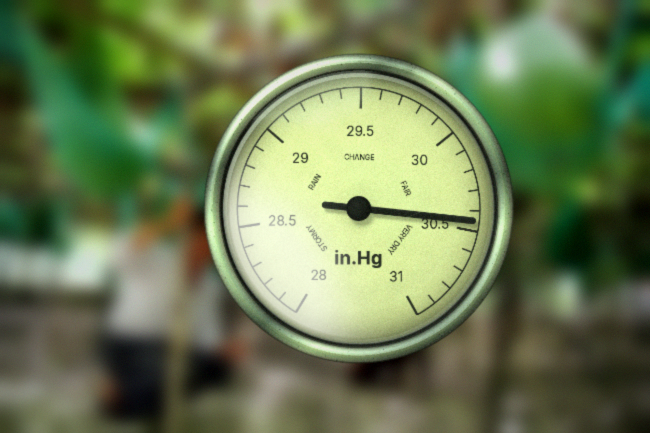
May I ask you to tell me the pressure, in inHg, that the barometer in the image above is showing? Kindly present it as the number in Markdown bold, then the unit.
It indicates **30.45** inHg
